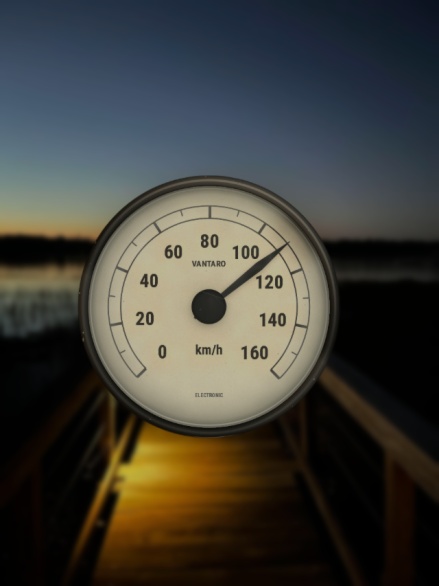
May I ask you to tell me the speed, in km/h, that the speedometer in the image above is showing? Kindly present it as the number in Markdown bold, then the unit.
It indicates **110** km/h
